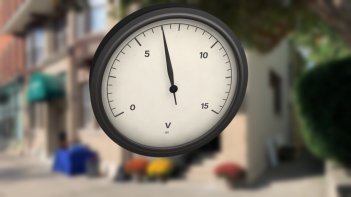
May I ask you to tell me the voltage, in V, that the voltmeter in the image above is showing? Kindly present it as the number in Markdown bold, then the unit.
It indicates **6.5** V
